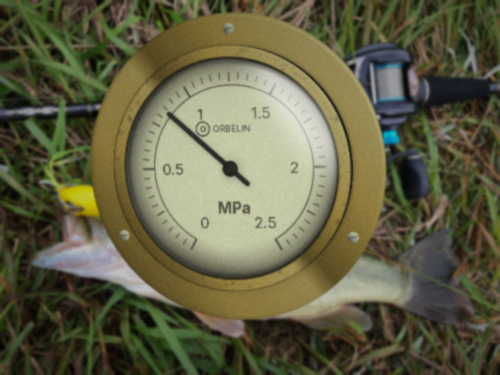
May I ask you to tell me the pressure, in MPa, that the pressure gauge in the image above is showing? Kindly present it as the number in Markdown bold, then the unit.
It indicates **0.85** MPa
